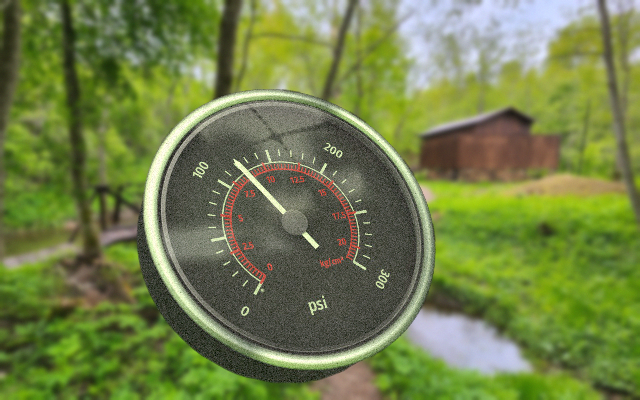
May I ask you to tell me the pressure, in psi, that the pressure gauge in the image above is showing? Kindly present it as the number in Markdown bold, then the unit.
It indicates **120** psi
